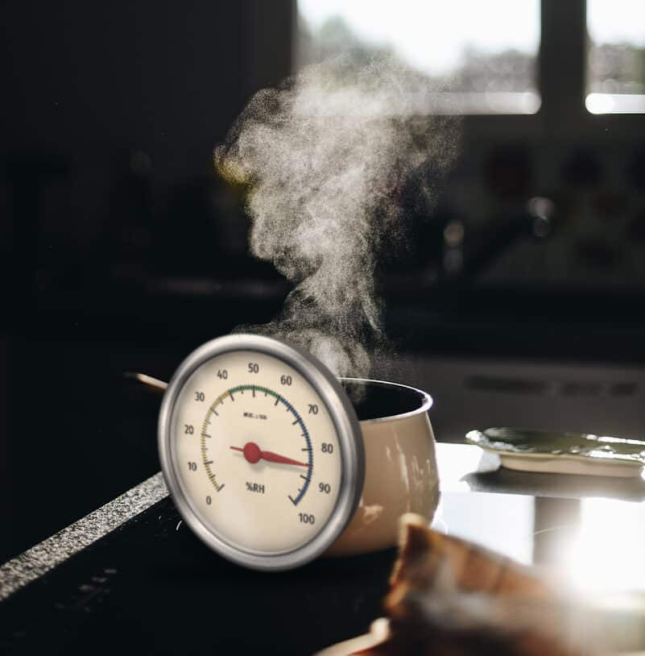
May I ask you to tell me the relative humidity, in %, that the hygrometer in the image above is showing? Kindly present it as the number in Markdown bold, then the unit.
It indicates **85** %
